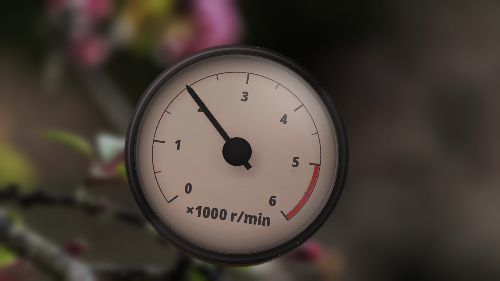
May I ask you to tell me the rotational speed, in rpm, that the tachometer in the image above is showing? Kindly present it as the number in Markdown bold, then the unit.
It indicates **2000** rpm
